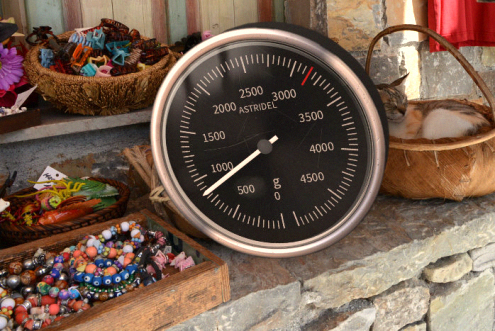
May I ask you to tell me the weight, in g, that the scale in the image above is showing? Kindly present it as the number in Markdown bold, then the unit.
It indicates **850** g
